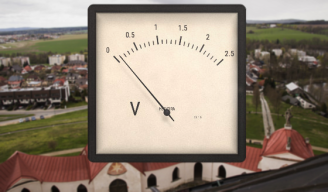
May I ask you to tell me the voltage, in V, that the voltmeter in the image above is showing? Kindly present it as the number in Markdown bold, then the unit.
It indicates **0.1** V
